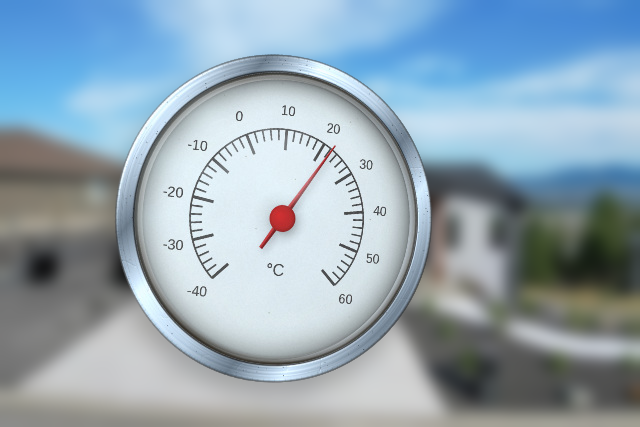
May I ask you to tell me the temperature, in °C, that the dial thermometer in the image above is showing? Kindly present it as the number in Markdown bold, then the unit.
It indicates **22** °C
